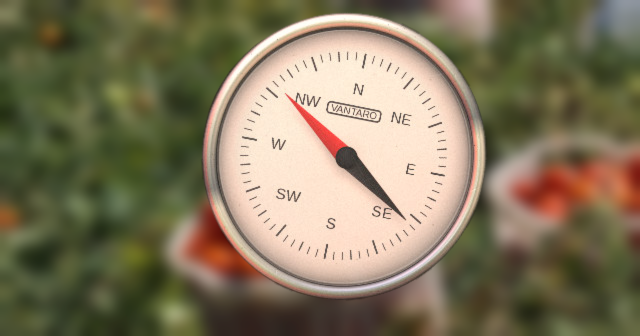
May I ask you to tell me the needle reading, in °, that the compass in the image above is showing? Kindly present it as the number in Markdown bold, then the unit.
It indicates **305** °
